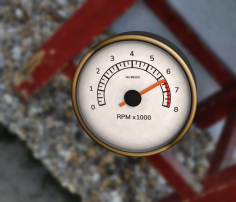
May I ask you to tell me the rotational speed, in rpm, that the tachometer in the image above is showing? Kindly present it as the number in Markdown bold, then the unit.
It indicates **6250** rpm
